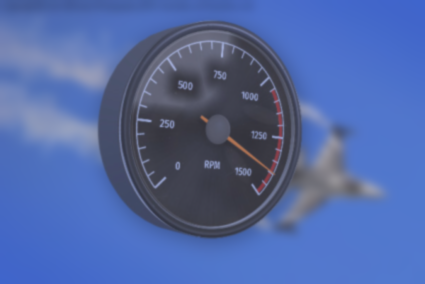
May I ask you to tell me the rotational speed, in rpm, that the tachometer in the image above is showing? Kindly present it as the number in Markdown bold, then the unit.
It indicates **1400** rpm
